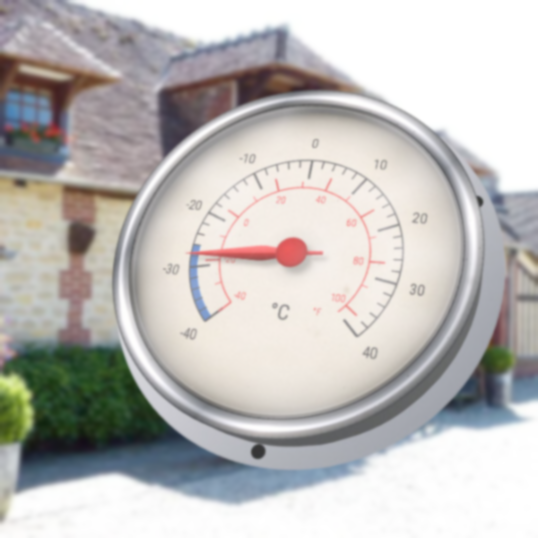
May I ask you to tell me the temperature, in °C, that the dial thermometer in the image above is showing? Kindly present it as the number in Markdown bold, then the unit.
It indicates **-28** °C
